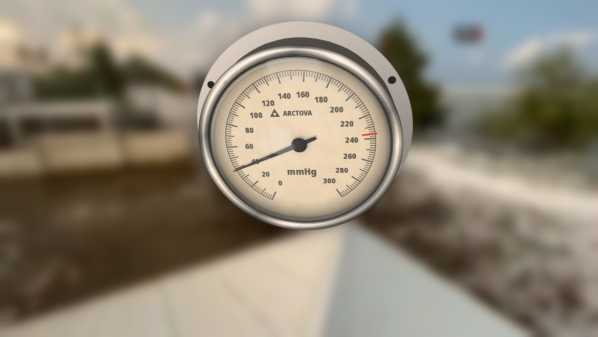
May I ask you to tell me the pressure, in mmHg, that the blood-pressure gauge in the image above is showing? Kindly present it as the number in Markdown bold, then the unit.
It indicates **40** mmHg
